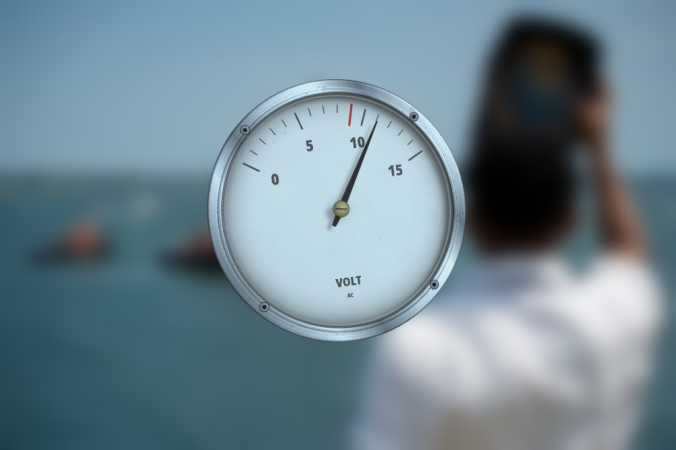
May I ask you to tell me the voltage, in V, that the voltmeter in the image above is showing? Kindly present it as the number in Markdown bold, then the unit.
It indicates **11** V
